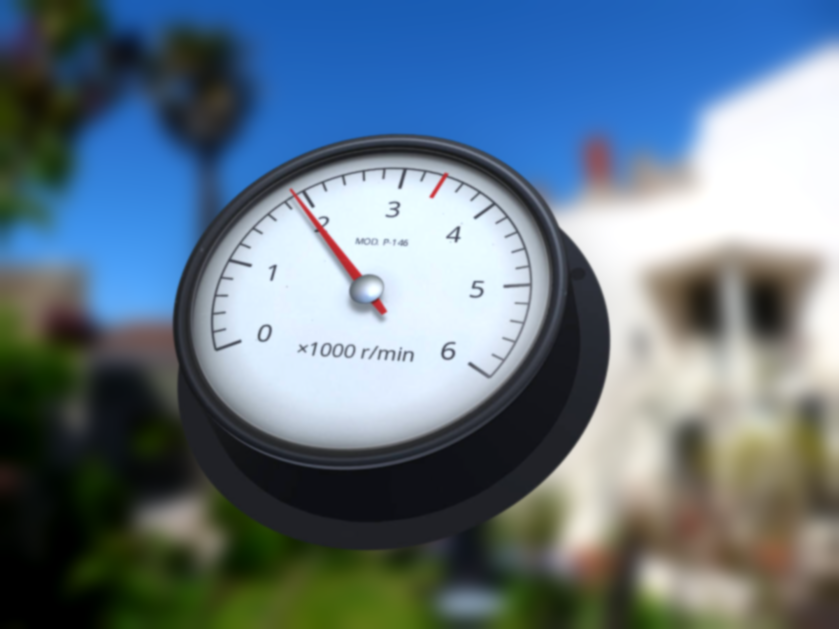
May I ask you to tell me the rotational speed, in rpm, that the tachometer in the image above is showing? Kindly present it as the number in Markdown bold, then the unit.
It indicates **1900** rpm
